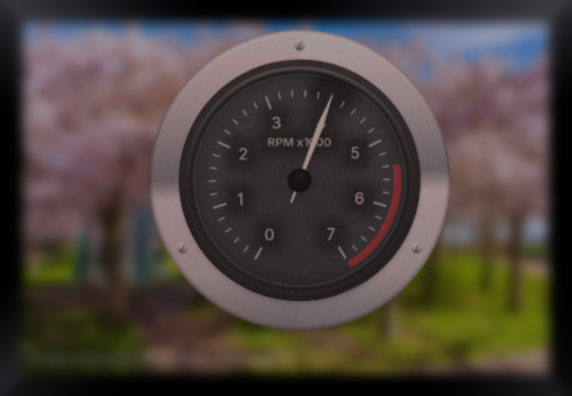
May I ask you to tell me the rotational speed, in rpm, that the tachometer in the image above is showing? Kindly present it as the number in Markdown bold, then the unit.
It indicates **4000** rpm
